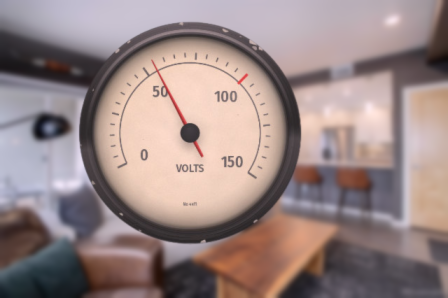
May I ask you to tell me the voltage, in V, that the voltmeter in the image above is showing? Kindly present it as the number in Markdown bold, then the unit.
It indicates **55** V
